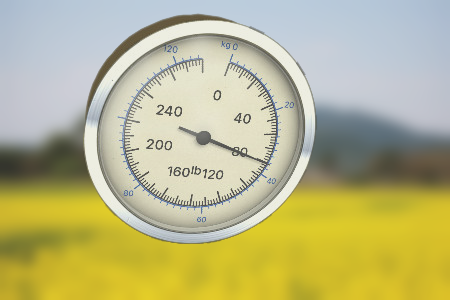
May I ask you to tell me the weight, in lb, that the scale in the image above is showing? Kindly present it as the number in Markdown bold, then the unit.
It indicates **80** lb
